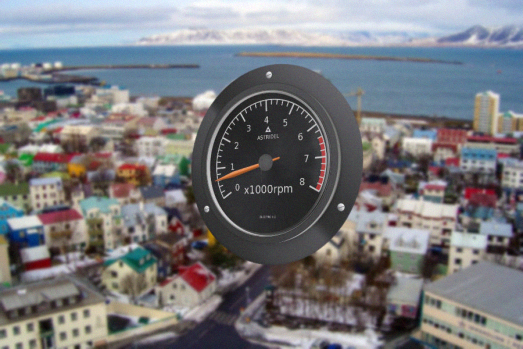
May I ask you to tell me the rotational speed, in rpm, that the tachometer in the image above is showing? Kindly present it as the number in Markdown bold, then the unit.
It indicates **600** rpm
